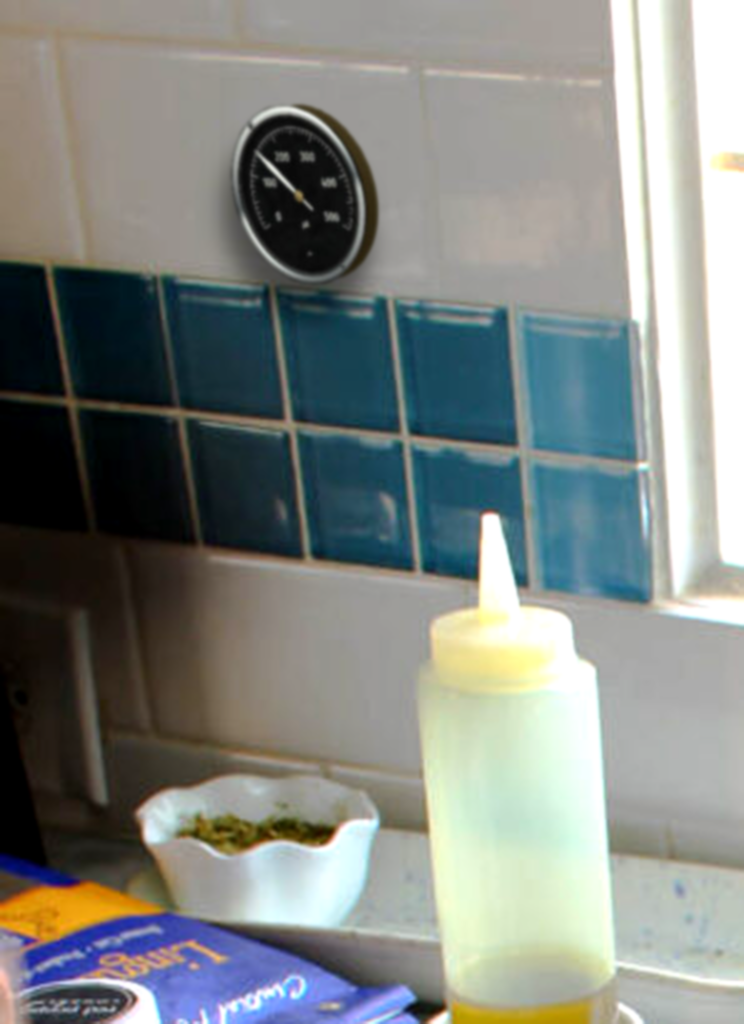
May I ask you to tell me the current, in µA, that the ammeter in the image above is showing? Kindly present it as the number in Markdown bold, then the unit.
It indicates **150** µA
